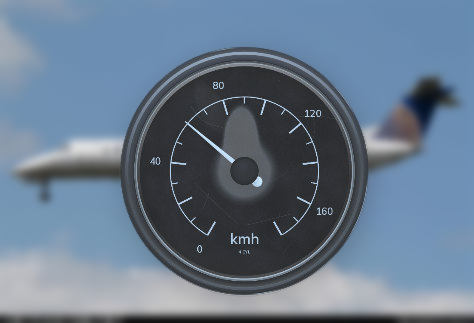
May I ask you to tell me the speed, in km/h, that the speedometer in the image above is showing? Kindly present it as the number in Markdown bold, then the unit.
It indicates **60** km/h
